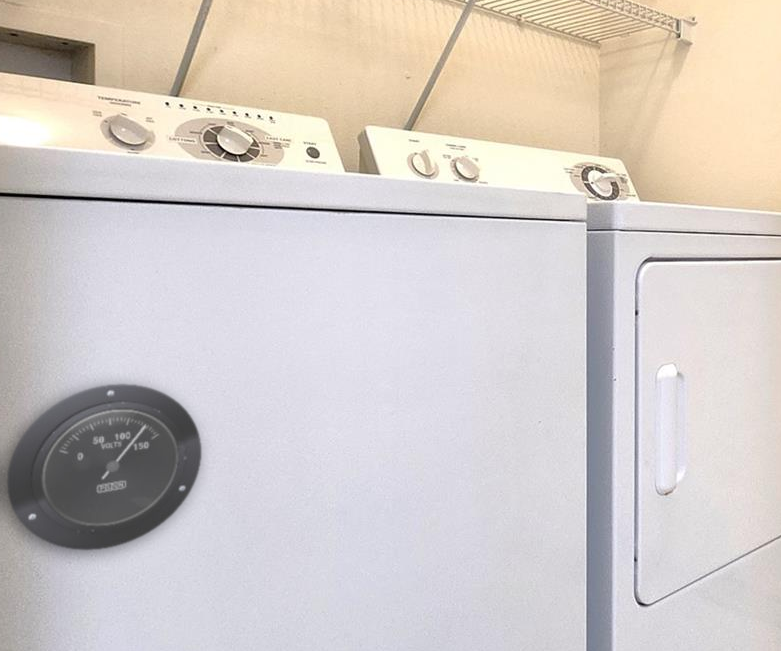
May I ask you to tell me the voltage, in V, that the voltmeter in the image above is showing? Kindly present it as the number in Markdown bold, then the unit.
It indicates **125** V
